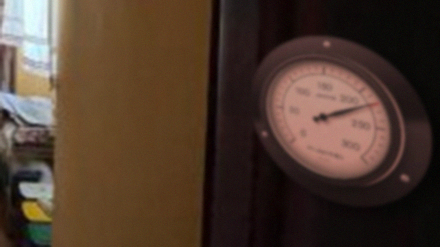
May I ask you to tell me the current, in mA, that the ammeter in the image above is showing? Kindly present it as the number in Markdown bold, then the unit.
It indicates **220** mA
